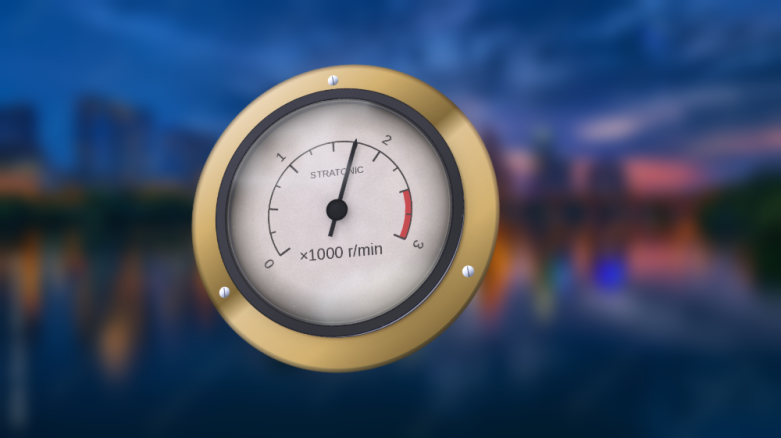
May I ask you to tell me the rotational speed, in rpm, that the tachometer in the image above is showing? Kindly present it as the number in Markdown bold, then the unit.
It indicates **1750** rpm
